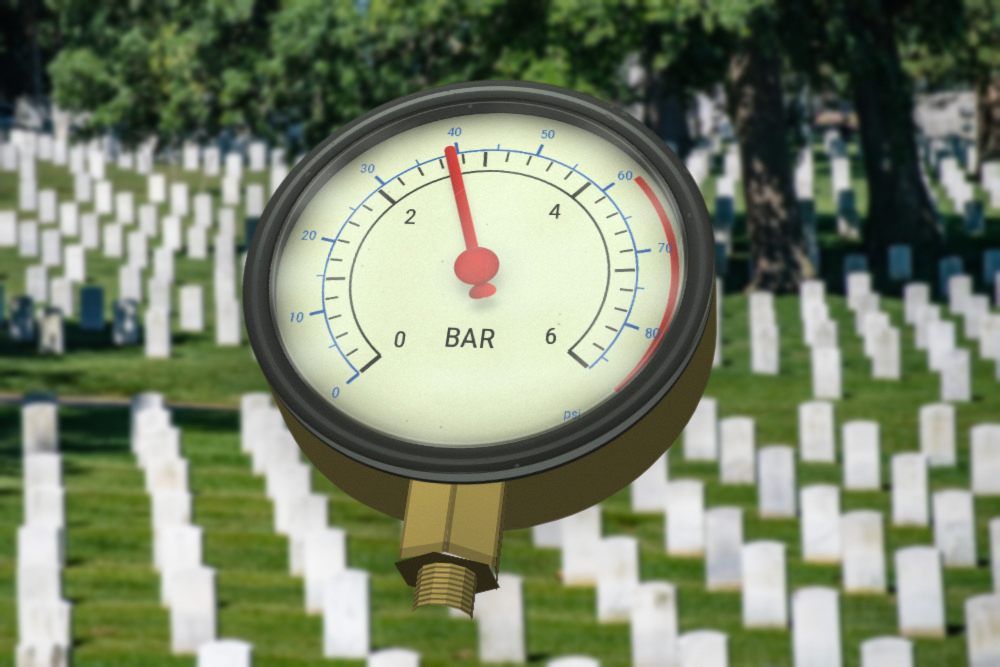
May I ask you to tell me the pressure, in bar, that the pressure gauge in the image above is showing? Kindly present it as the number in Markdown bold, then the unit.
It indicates **2.7** bar
